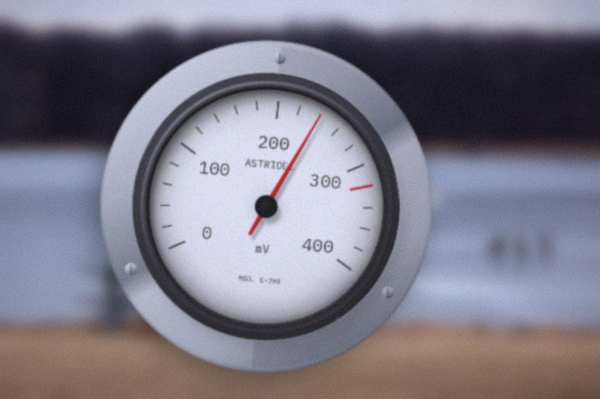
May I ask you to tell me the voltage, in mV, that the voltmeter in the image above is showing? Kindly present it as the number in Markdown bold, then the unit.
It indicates **240** mV
